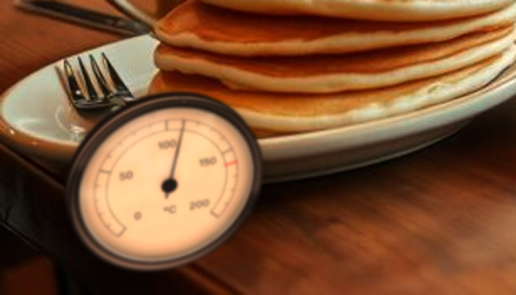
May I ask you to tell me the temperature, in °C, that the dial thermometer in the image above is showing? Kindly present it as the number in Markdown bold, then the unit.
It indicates **110** °C
